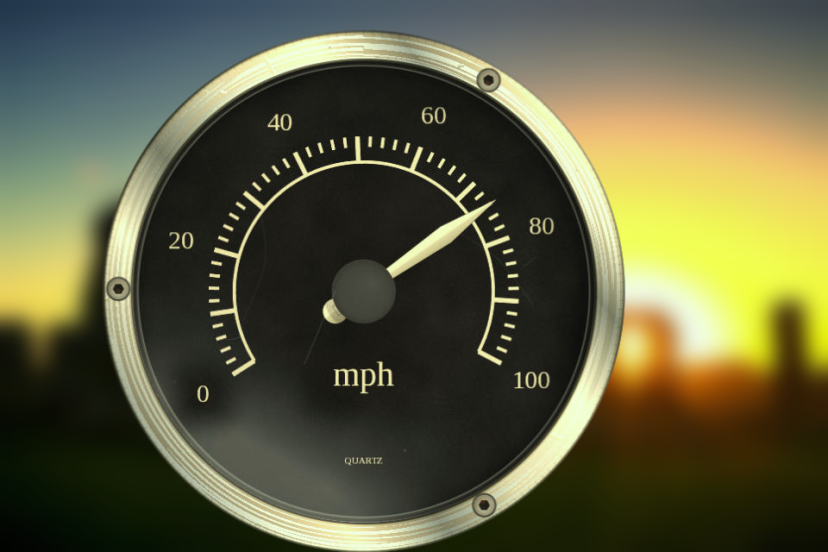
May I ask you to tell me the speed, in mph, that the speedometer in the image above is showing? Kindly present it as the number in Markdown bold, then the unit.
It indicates **74** mph
